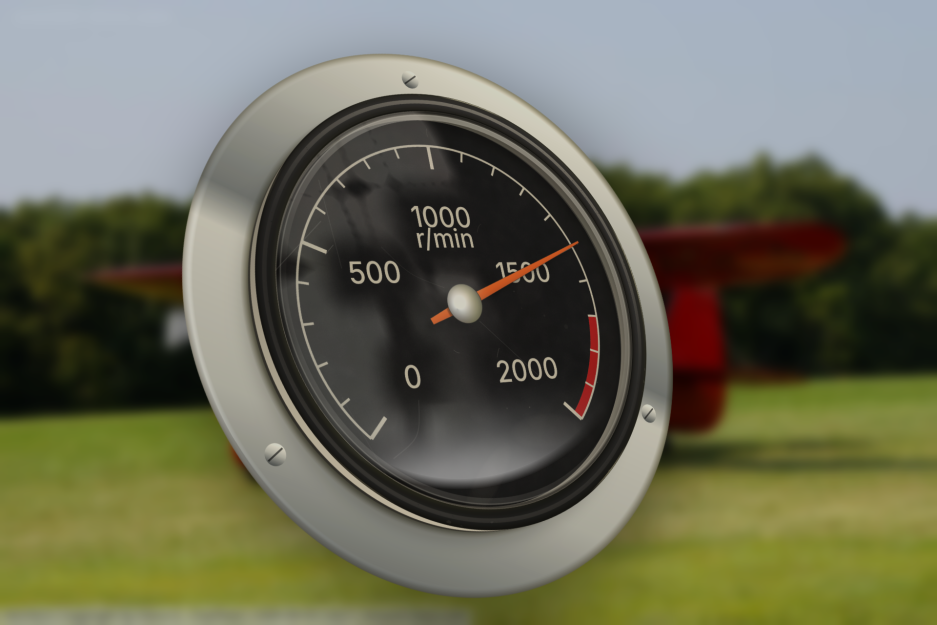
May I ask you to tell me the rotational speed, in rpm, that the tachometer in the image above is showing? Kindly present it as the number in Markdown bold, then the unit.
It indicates **1500** rpm
